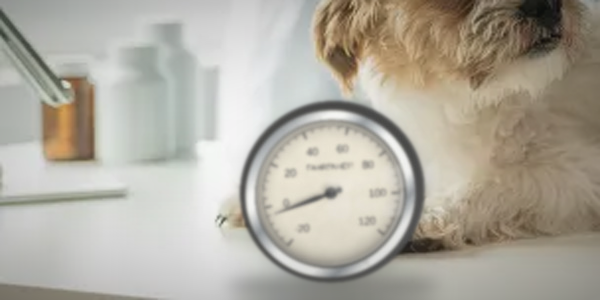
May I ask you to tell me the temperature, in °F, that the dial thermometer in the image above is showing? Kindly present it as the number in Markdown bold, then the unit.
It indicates **-4** °F
